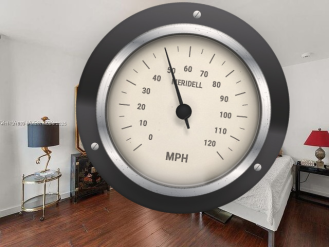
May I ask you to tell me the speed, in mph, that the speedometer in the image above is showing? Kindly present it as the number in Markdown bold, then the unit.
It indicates **50** mph
